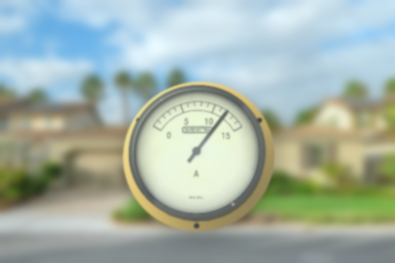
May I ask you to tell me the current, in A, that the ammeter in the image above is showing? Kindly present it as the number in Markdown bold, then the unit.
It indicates **12** A
